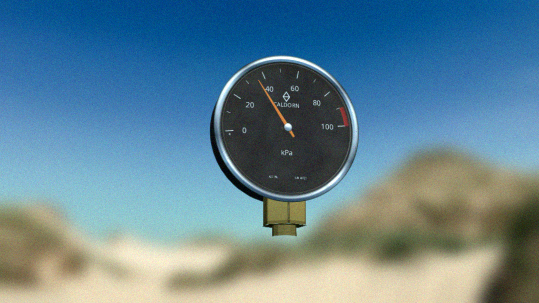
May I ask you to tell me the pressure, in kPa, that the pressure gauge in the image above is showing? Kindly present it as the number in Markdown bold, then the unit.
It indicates **35** kPa
